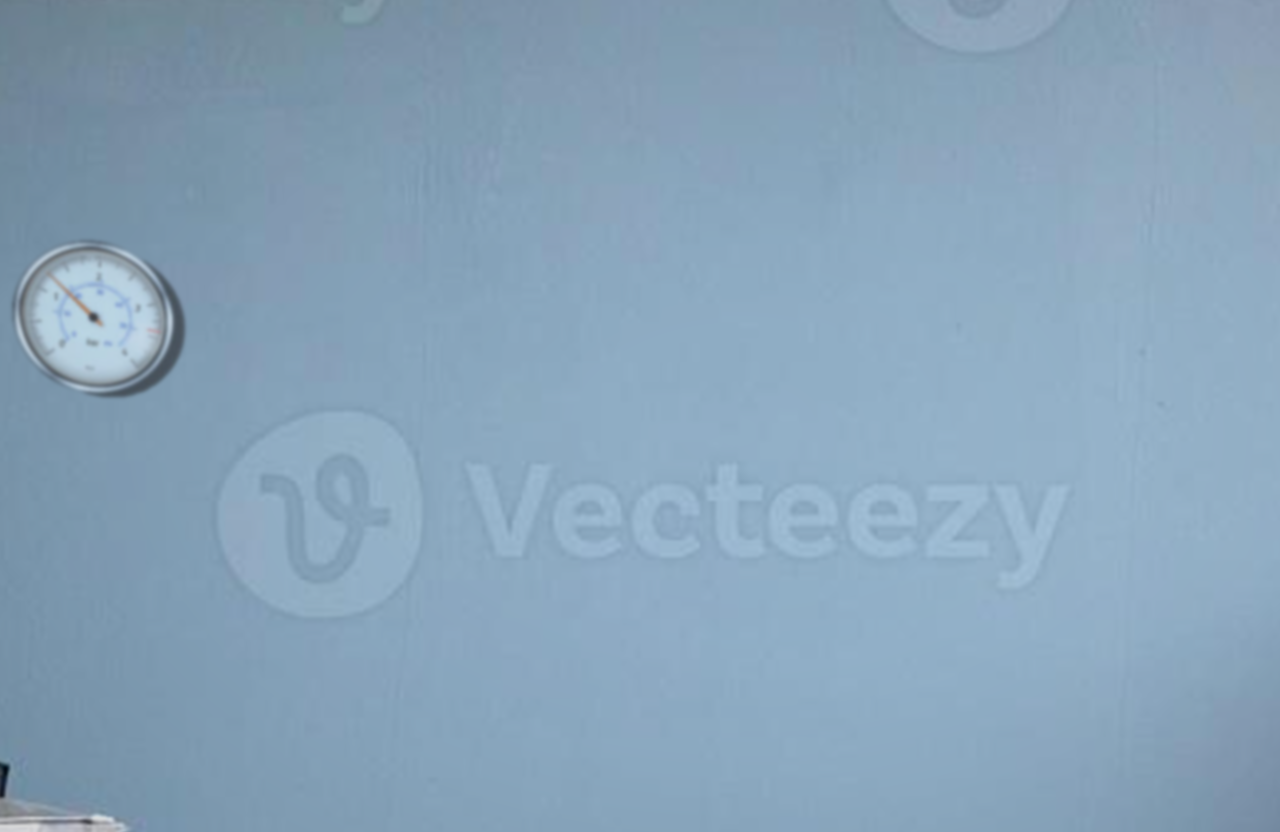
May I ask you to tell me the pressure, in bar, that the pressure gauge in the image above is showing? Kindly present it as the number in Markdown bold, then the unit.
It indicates **1.25** bar
